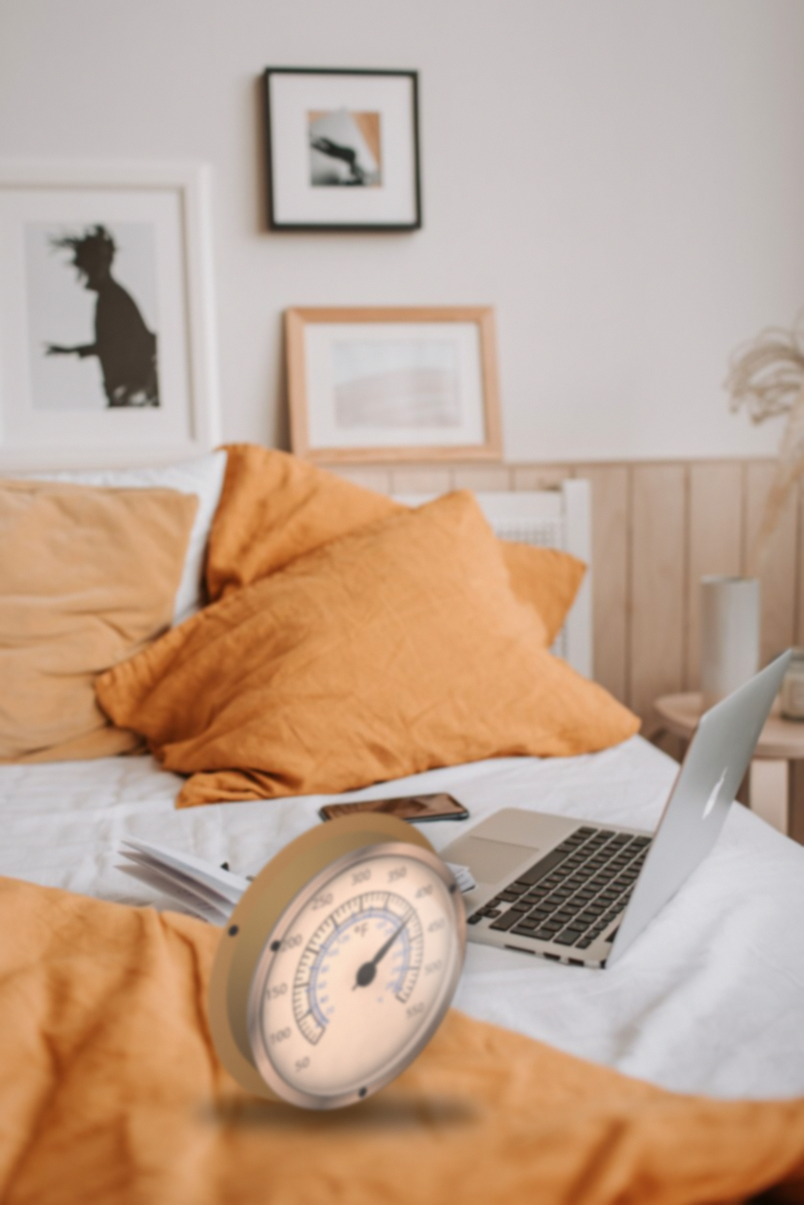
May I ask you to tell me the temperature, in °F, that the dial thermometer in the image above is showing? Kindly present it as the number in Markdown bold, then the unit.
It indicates **400** °F
